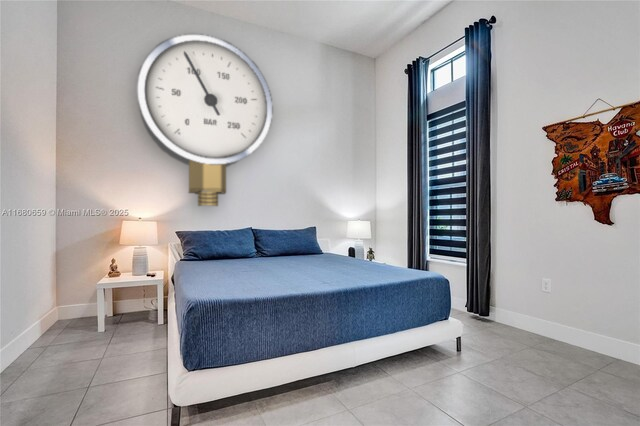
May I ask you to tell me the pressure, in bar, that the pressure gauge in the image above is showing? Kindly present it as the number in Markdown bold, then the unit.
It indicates **100** bar
